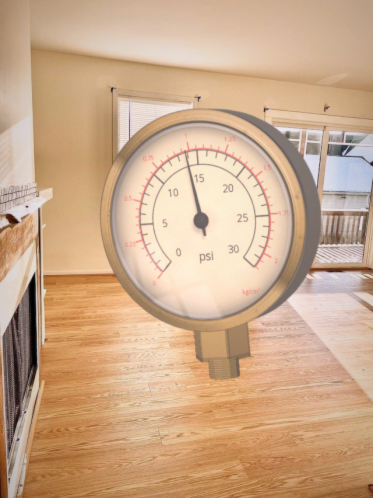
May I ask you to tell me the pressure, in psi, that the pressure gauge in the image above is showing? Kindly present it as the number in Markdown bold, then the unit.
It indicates **14** psi
